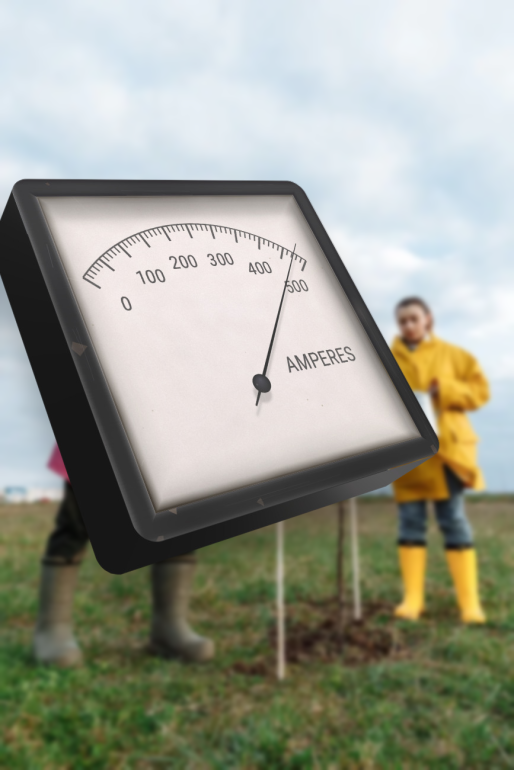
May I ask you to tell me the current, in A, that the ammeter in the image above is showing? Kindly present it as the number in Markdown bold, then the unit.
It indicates **470** A
